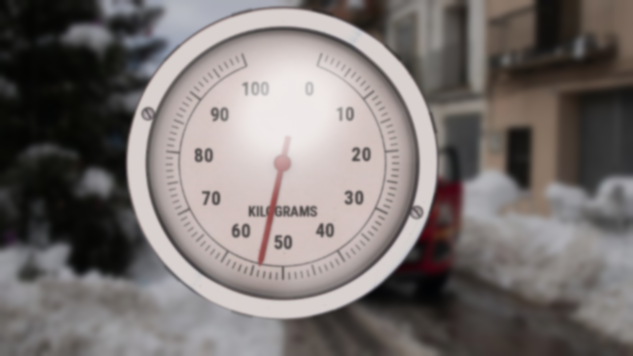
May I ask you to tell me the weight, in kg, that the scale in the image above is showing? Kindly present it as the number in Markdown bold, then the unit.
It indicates **54** kg
